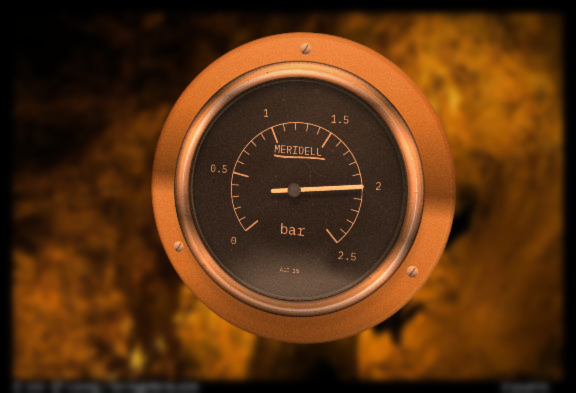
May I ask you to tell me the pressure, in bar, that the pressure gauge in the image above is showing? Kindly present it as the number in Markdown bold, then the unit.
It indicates **2** bar
